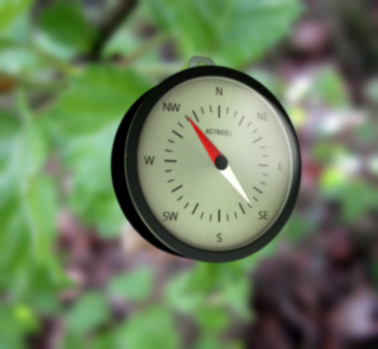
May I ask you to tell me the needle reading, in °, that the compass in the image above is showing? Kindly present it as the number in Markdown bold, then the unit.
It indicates **320** °
